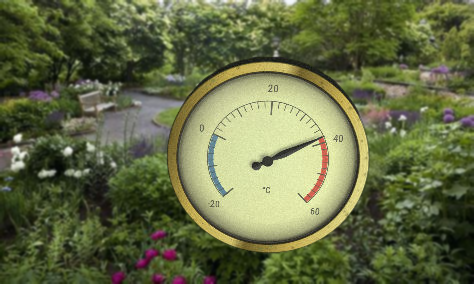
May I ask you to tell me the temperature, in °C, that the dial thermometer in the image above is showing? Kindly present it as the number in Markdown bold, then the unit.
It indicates **38** °C
